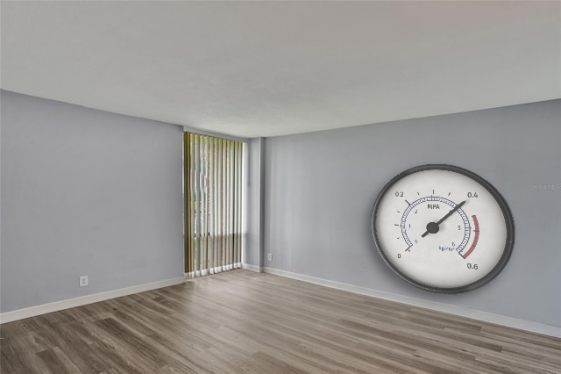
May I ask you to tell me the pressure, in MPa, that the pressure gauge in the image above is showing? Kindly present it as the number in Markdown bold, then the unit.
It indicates **0.4** MPa
